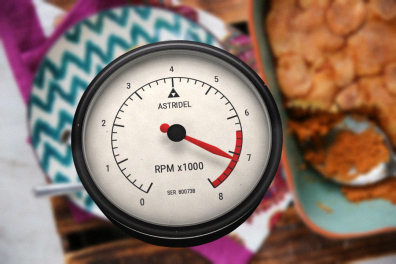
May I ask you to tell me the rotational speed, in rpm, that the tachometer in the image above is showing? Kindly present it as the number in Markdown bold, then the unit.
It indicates **7200** rpm
